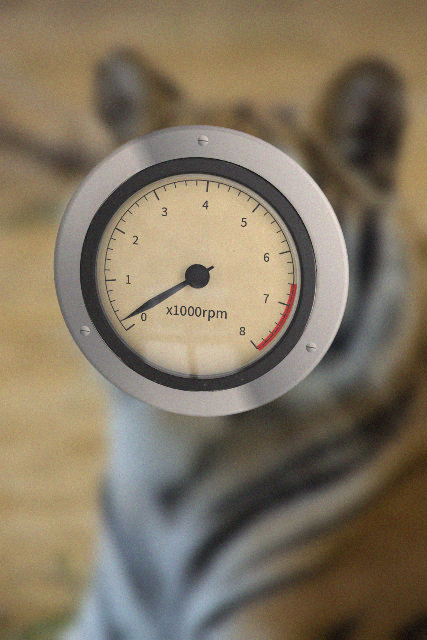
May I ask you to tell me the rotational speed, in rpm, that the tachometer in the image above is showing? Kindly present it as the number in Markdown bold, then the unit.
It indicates **200** rpm
